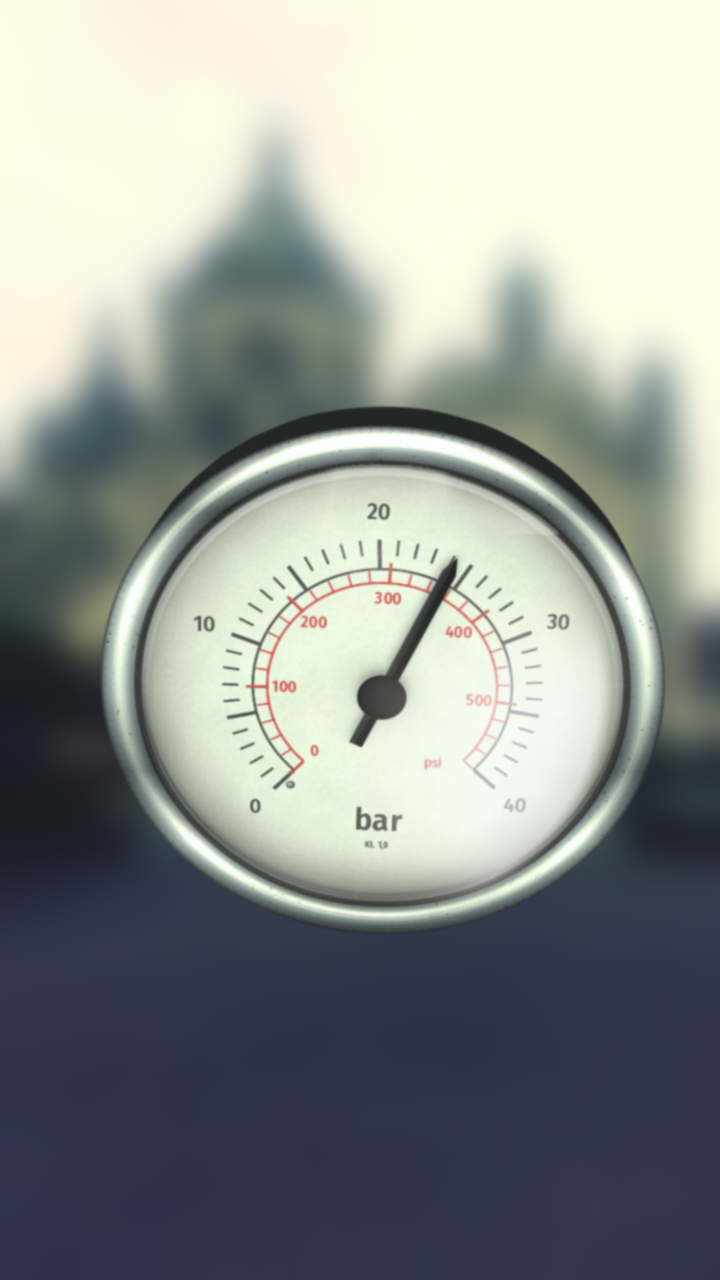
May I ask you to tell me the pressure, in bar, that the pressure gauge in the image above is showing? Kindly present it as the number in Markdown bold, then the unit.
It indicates **24** bar
